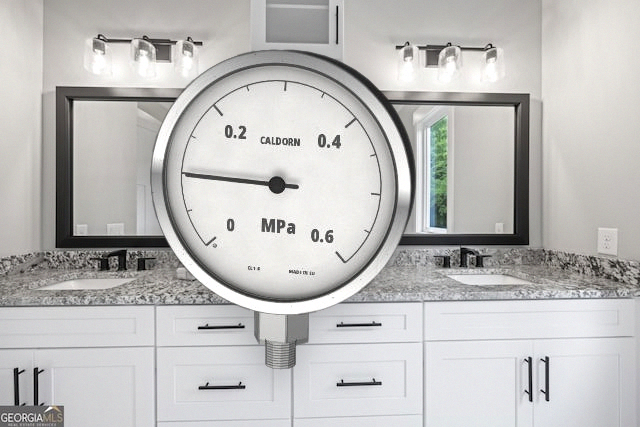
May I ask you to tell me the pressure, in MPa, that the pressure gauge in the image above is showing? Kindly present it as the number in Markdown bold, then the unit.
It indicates **0.1** MPa
